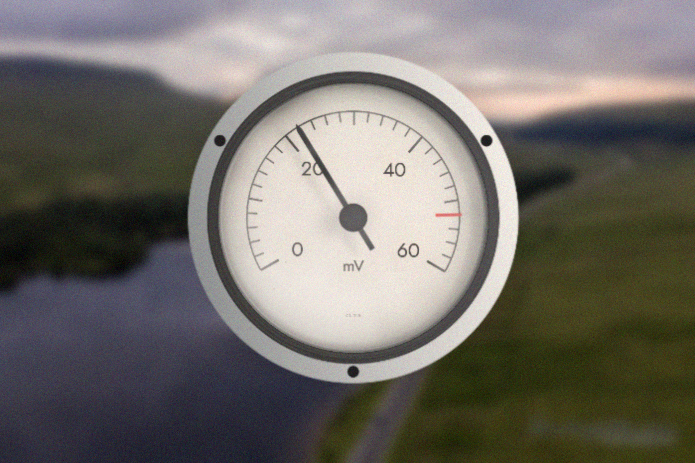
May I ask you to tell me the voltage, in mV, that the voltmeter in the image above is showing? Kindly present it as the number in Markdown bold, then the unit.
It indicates **22** mV
